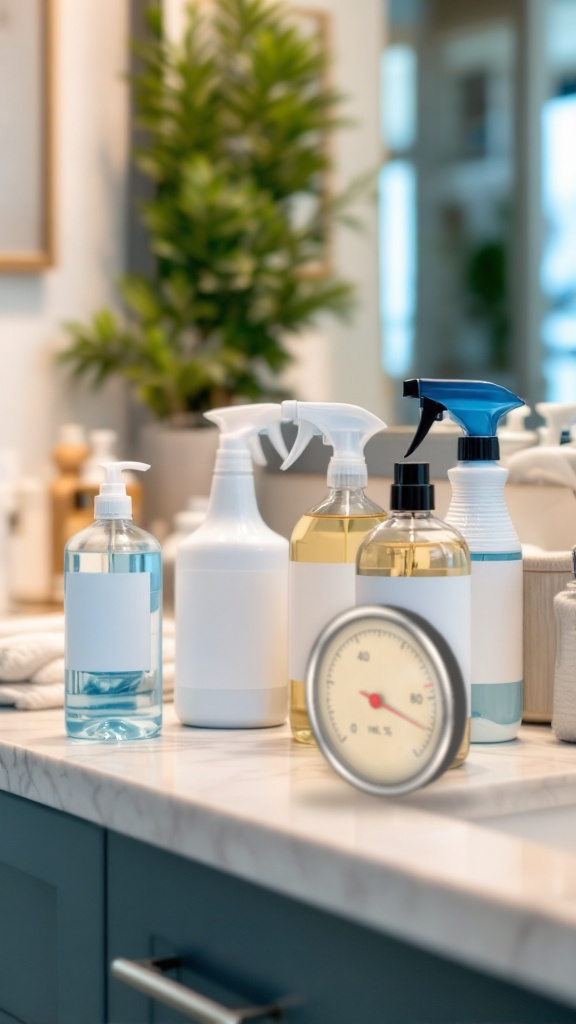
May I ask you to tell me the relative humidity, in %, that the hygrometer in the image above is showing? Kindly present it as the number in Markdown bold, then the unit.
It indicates **90** %
